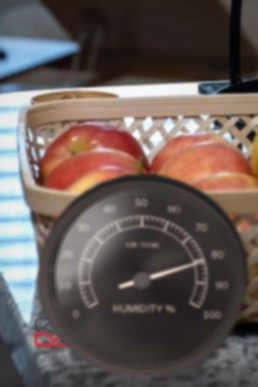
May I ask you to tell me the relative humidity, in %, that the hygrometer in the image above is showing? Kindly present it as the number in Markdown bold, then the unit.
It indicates **80** %
